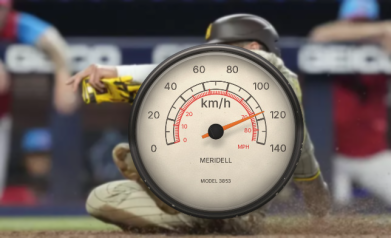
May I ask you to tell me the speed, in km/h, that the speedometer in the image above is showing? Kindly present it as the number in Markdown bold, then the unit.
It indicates **115** km/h
